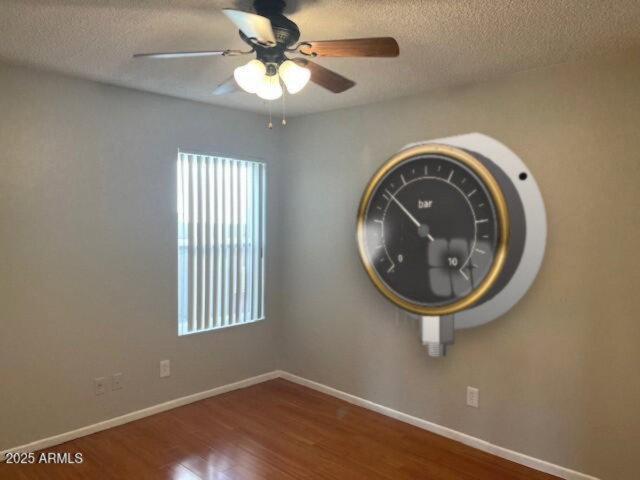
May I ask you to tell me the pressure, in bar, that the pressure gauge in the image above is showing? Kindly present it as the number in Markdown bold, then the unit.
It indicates **3.25** bar
